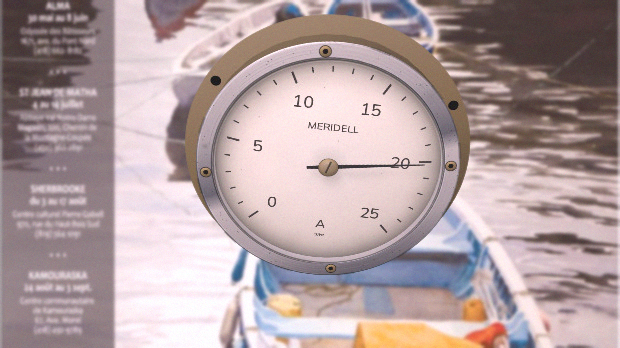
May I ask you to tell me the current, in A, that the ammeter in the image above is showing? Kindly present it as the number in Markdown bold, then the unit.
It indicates **20** A
